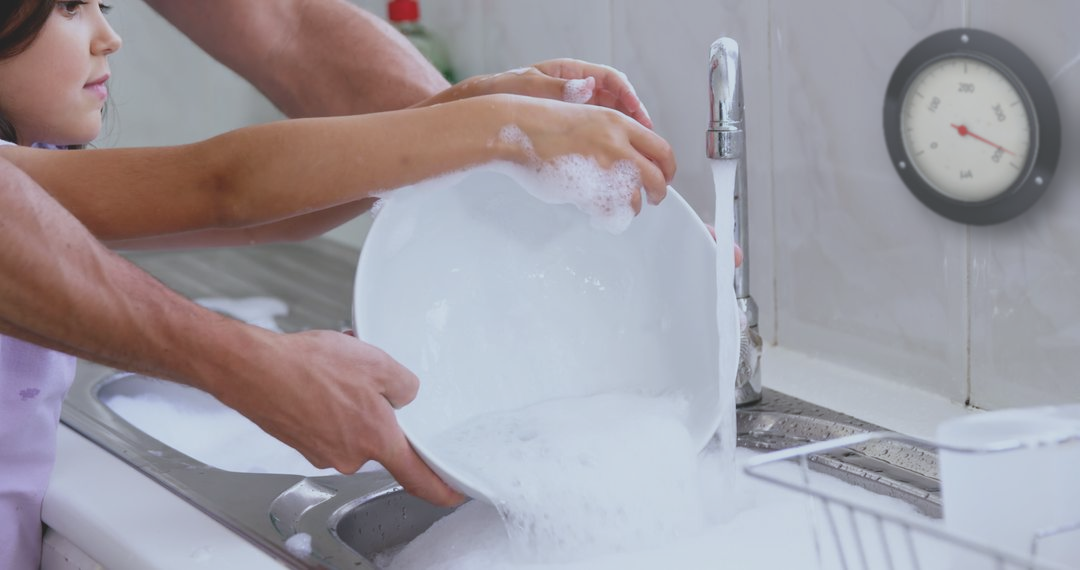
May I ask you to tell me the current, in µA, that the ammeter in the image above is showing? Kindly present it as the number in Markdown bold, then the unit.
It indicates **380** µA
